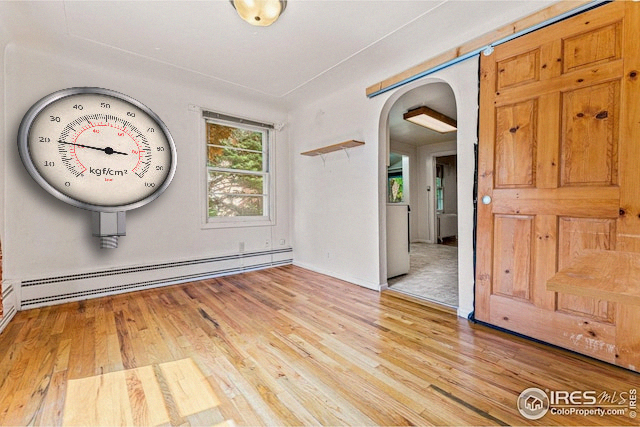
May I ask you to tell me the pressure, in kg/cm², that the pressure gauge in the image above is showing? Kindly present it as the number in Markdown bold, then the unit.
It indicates **20** kg/cm²
